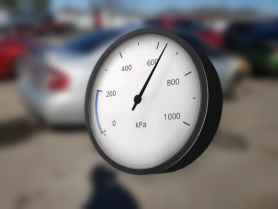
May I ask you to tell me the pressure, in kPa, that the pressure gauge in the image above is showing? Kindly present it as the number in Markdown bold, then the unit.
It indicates **650** kPa
